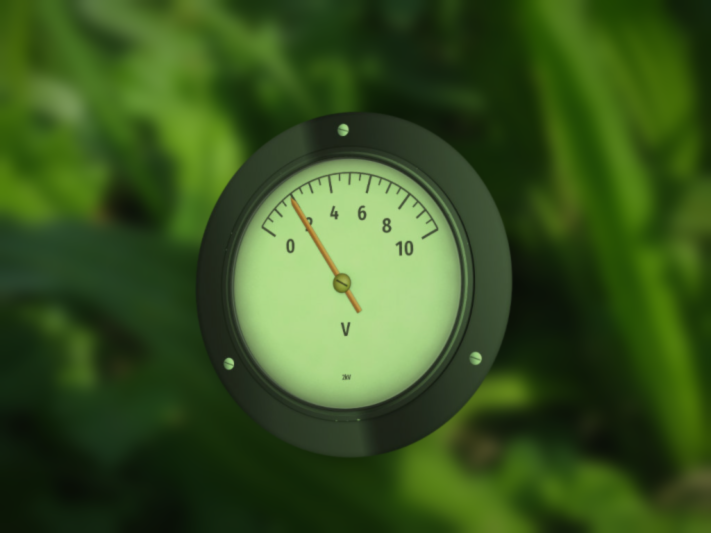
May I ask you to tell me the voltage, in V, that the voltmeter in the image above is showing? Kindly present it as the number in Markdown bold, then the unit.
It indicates **2** V
